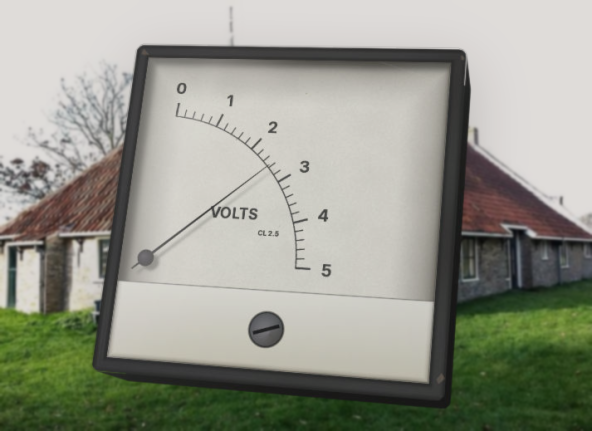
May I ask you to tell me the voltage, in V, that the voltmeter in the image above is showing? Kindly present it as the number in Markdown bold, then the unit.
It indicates **2.6** V
